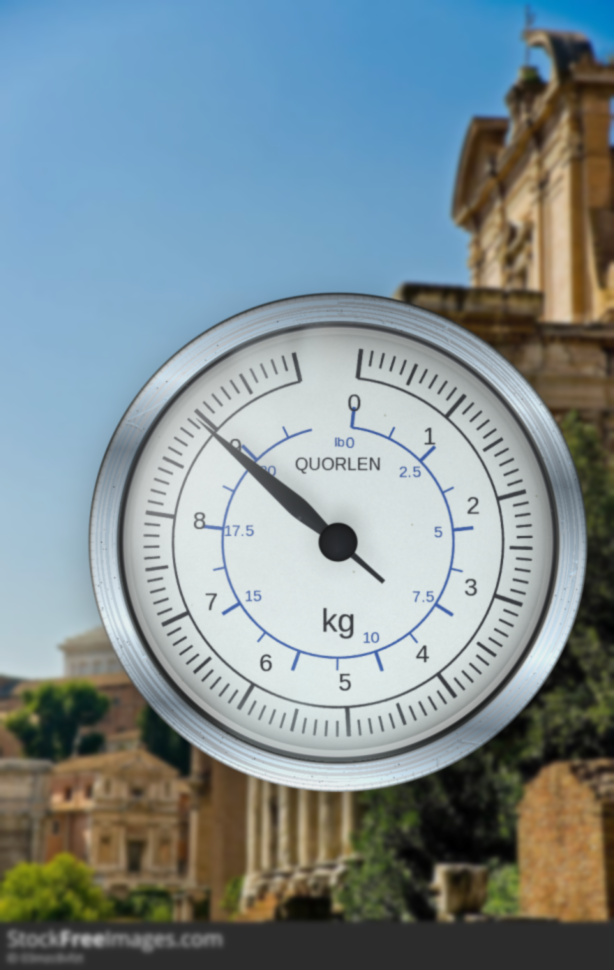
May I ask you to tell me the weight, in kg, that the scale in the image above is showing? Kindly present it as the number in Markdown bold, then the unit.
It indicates **8.95** kg
